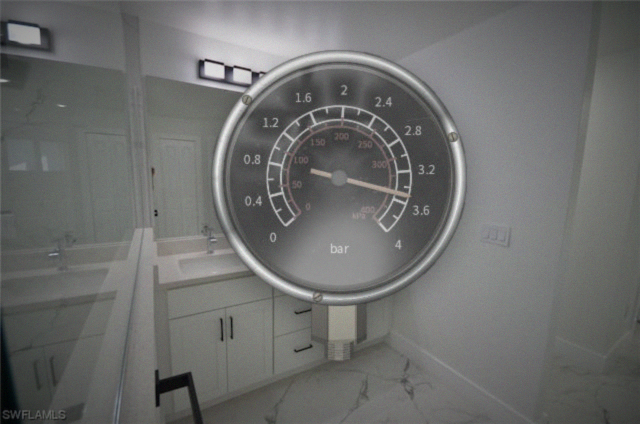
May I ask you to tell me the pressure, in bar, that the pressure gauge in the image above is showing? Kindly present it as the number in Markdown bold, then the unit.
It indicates **3.5** bar
